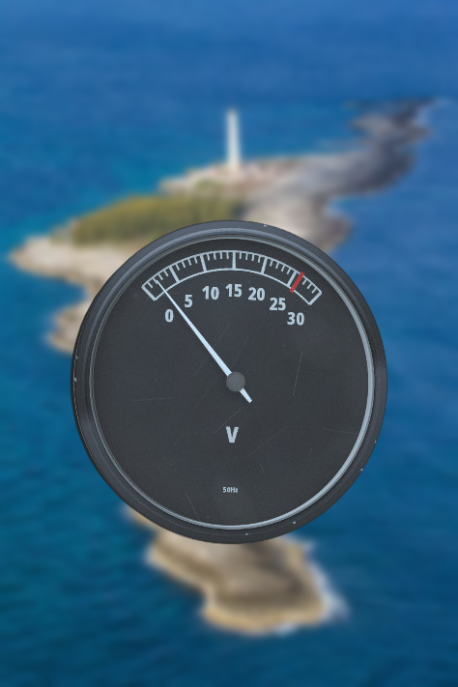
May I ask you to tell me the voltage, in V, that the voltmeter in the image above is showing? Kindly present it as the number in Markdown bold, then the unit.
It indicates **2** V
